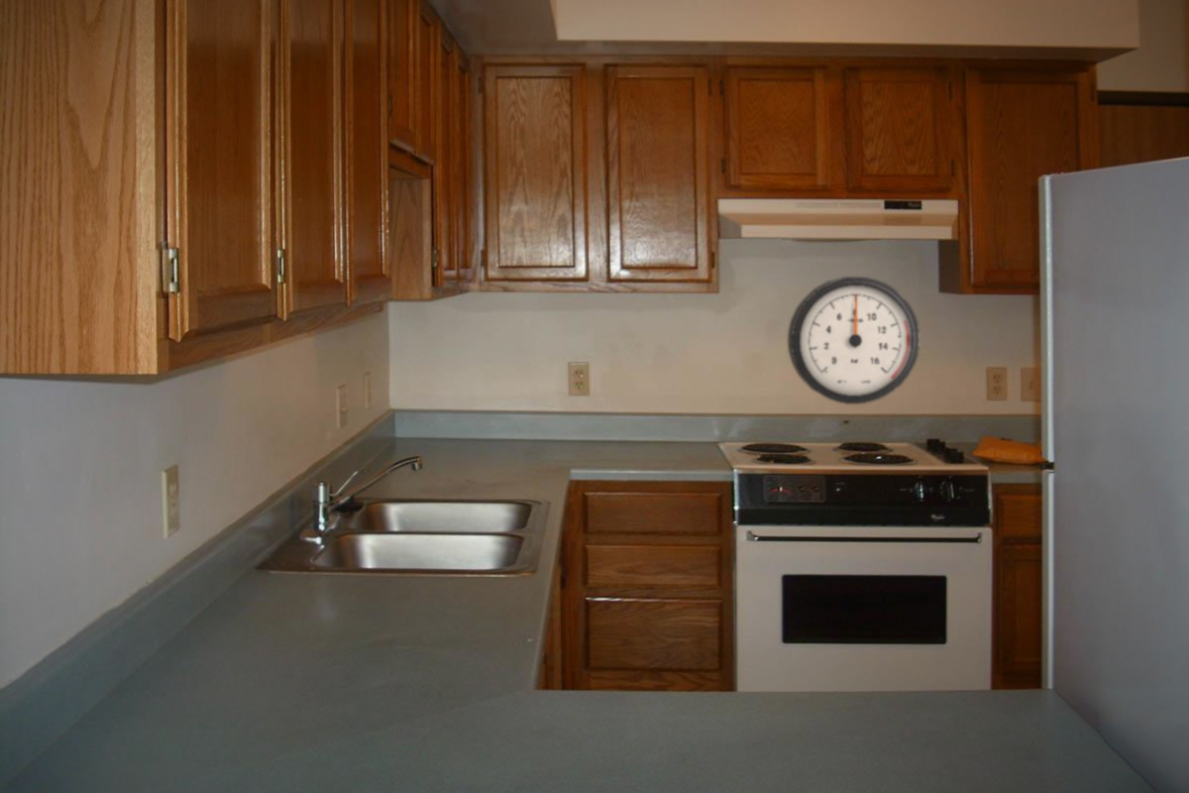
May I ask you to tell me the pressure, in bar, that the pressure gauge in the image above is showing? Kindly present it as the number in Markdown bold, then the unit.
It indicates **8** bar
